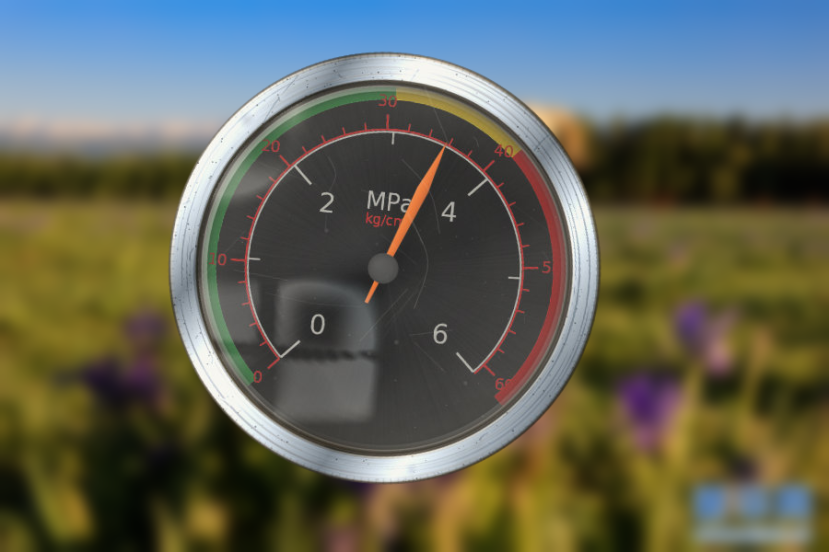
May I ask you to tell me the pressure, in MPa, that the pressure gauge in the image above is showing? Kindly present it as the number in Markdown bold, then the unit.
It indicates **3.5** MPa
